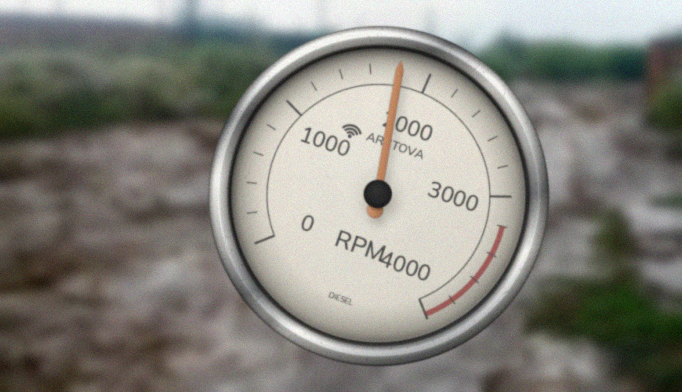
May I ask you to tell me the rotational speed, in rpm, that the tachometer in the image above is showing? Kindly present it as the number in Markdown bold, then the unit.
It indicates **1800** rpm
